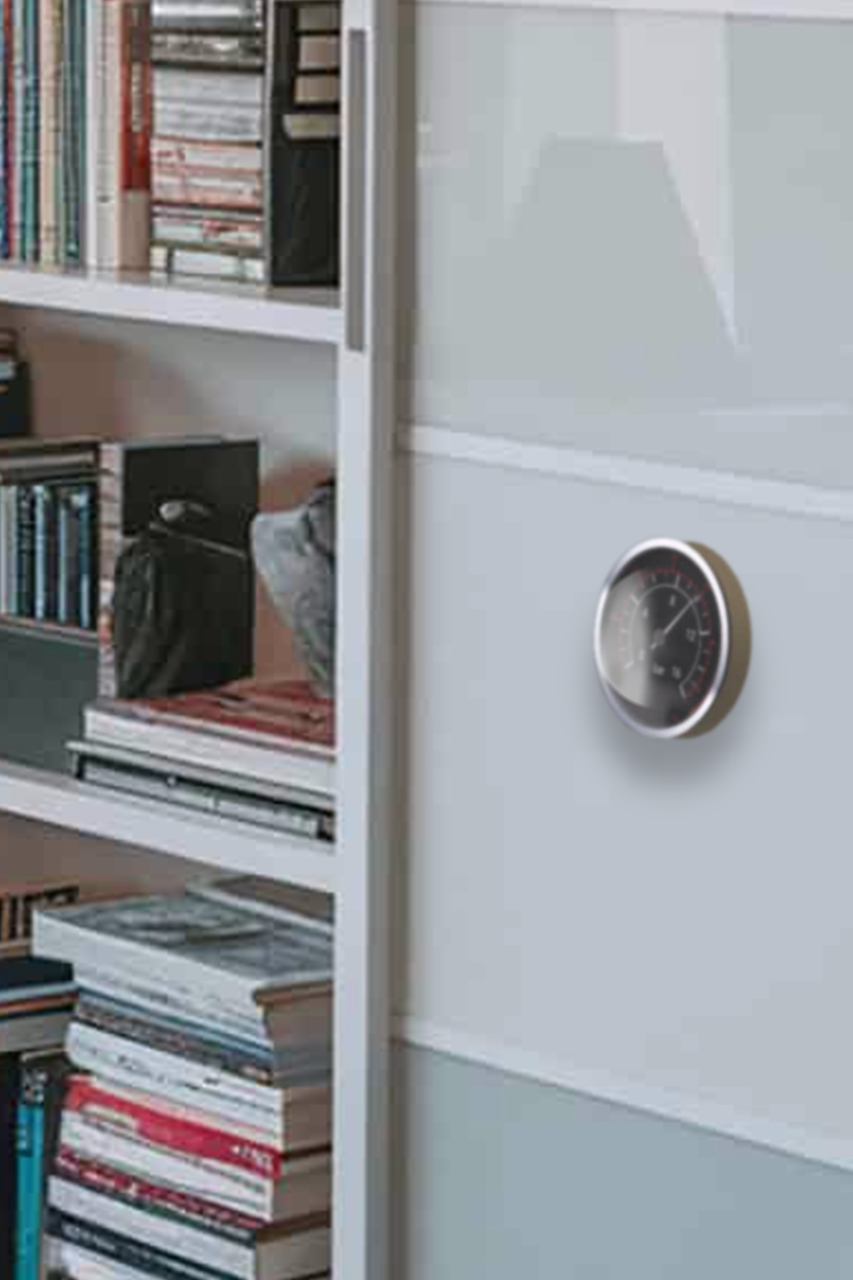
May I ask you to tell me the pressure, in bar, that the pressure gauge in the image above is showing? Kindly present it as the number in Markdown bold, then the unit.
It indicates **10** bar
